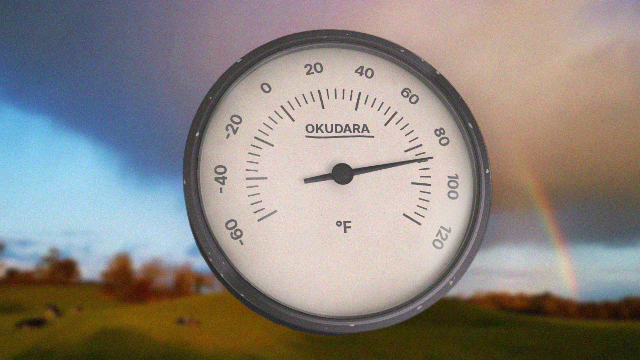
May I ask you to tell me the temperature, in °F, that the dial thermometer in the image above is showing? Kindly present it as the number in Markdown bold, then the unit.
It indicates **88** °F
